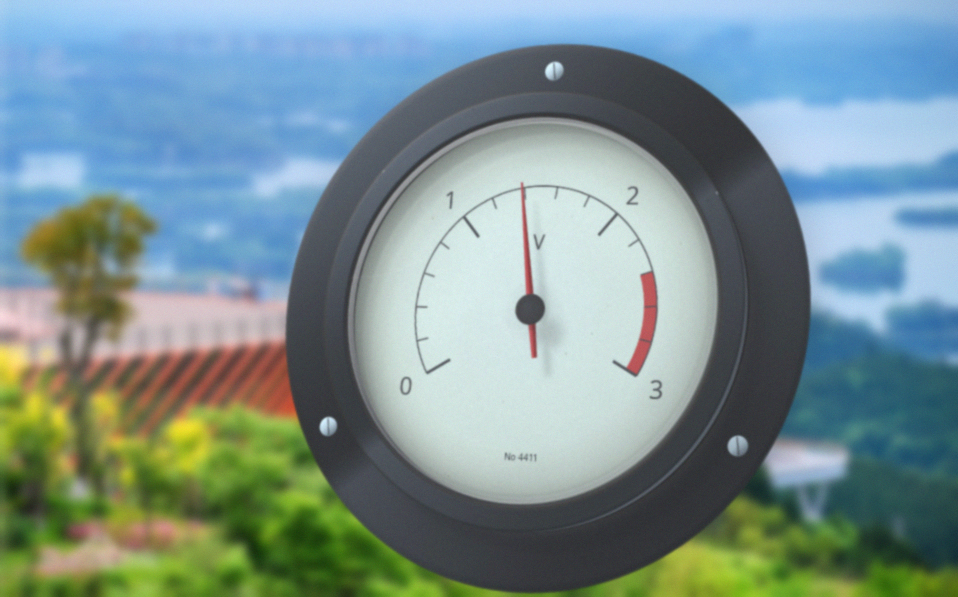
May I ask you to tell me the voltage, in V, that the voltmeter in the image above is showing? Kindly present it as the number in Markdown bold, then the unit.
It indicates **1.4** V
